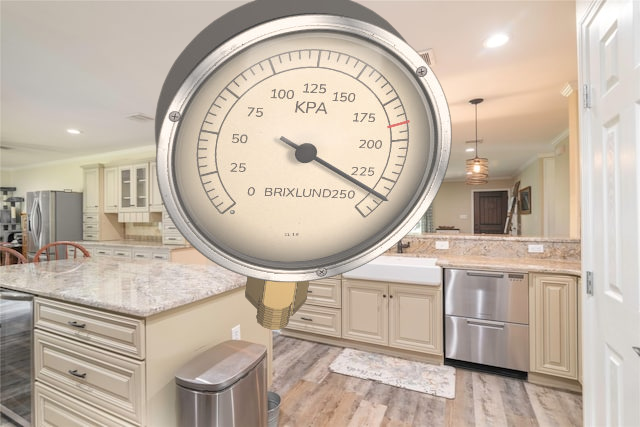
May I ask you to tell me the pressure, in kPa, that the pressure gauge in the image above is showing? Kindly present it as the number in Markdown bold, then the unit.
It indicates **235** kPa
